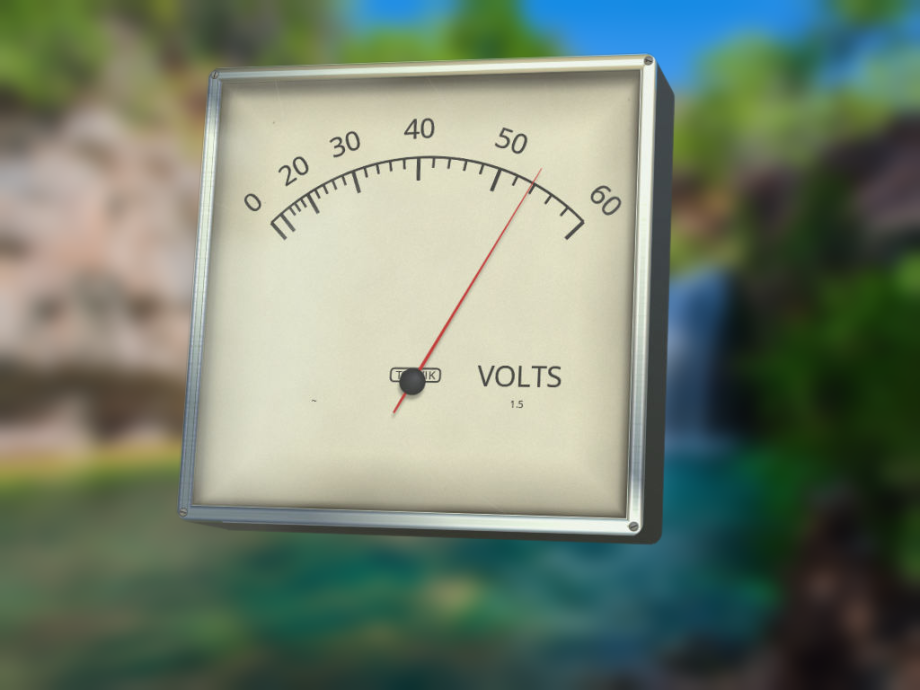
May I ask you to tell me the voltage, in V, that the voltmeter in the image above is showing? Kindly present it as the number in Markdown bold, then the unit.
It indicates **54** V
